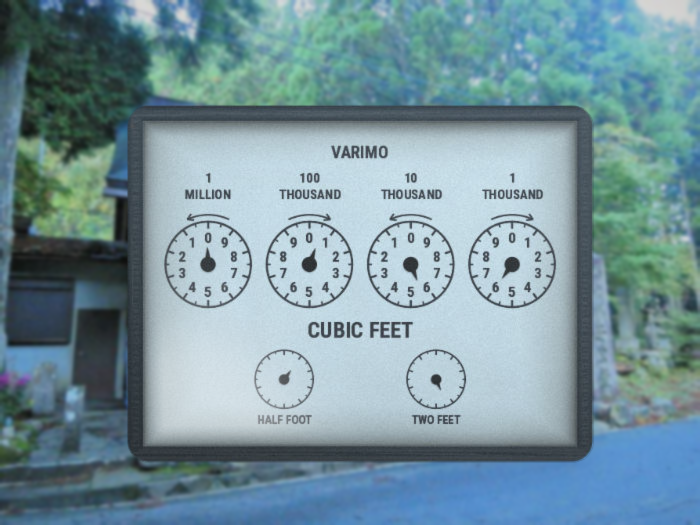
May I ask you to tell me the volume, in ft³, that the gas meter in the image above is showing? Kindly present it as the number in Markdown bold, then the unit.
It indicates **5600** ft³
